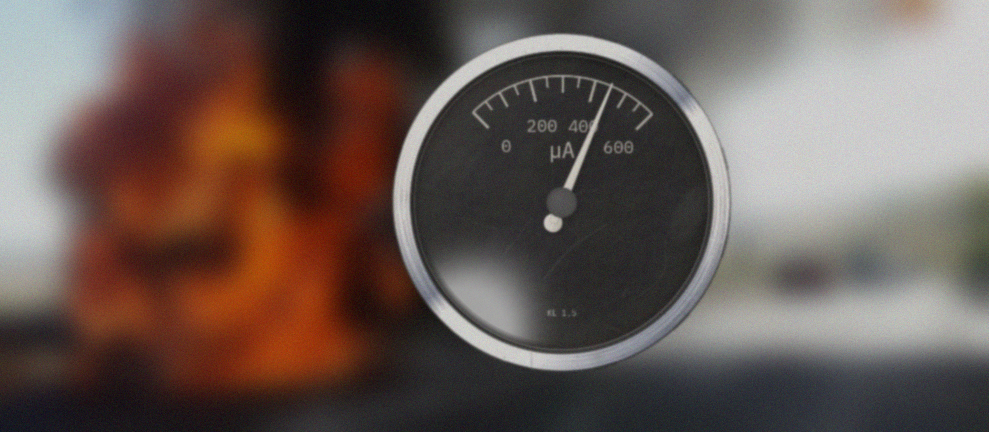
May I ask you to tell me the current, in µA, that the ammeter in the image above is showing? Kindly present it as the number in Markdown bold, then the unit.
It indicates **450** µA
